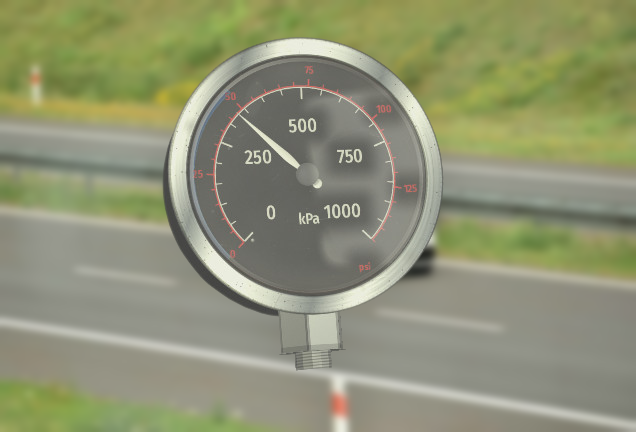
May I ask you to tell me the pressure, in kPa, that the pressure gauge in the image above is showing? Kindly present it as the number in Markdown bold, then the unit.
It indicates **325** kPa
